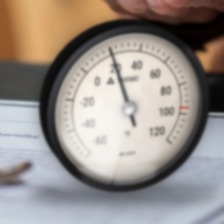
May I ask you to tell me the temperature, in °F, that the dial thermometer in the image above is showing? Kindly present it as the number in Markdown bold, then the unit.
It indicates **20** °F
